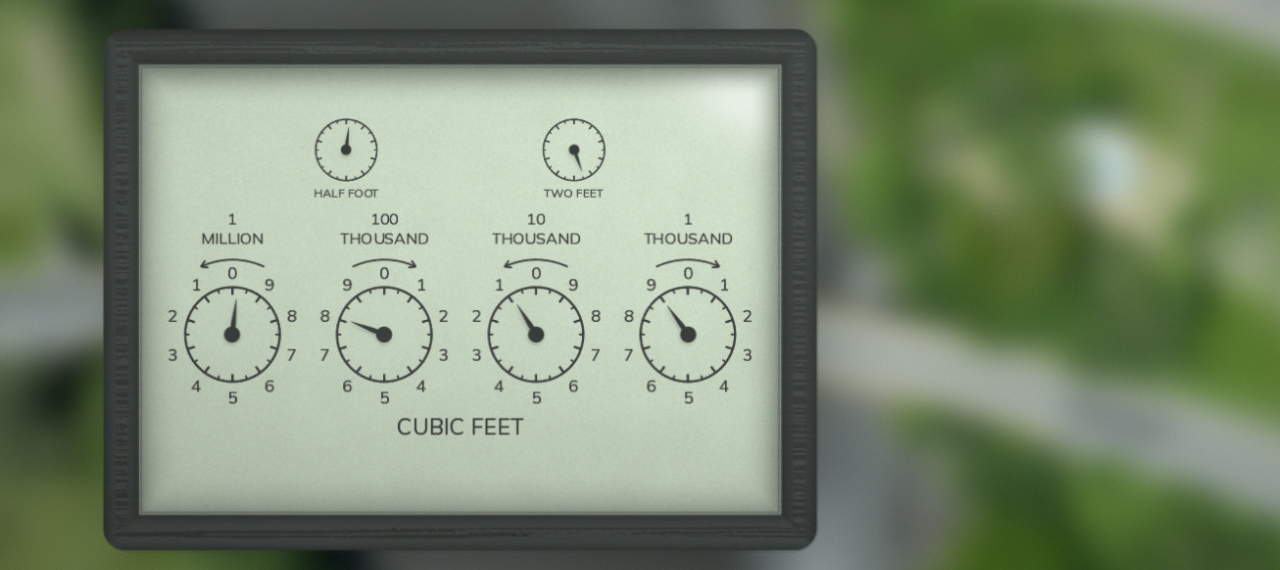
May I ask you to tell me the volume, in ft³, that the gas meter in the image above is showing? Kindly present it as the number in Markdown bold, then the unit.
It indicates **980900** ft³
